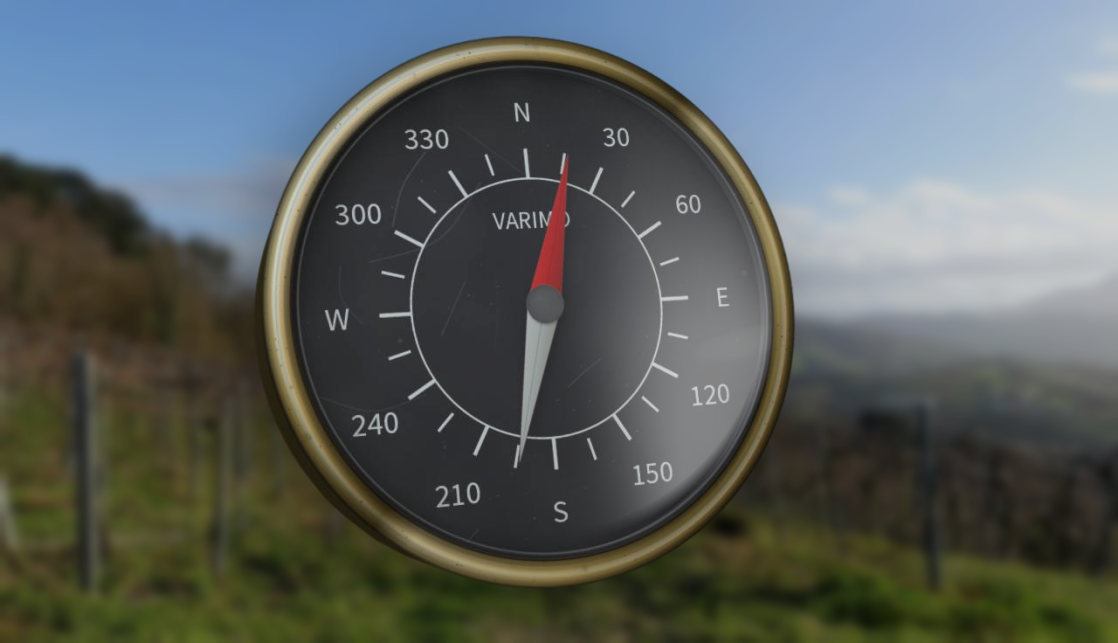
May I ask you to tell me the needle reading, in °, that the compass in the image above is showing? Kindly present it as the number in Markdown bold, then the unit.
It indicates **15** °
